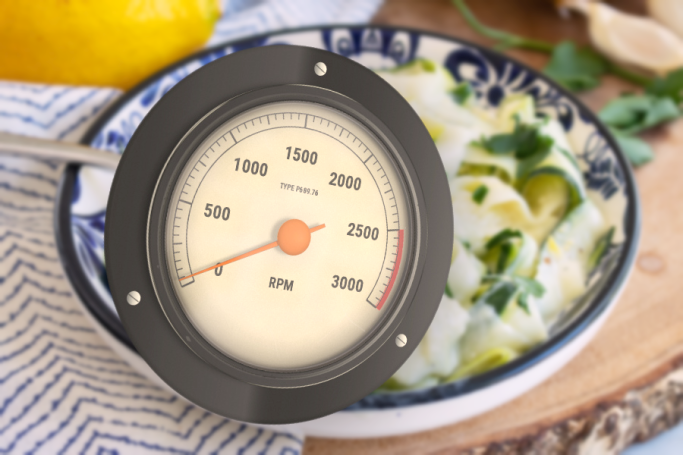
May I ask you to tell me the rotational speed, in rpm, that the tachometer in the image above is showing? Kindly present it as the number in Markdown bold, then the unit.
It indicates **50** rpm
